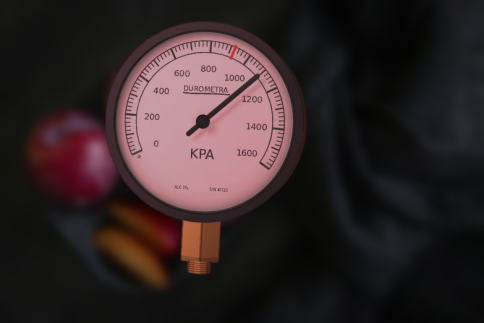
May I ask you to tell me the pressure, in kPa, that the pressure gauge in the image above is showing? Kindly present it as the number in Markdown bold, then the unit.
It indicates **1100** kPa
